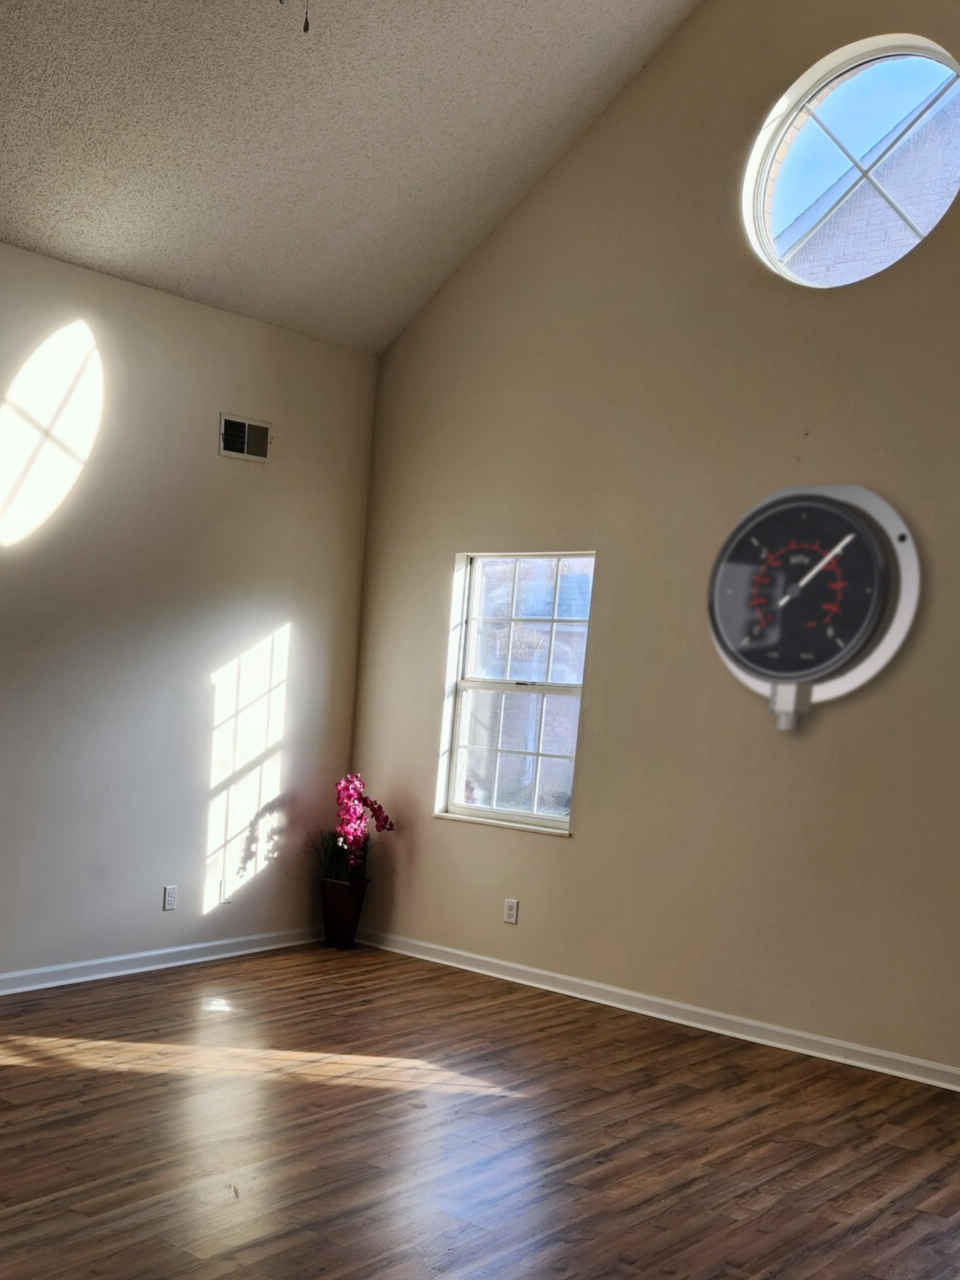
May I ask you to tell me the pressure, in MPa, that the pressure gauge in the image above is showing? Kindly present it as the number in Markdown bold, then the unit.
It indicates **4** MPa
